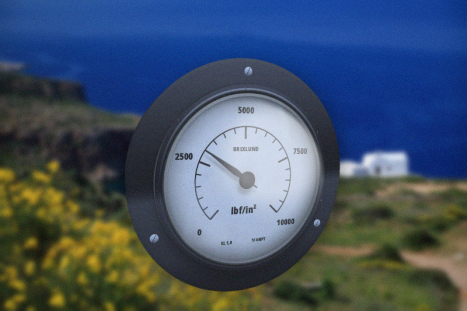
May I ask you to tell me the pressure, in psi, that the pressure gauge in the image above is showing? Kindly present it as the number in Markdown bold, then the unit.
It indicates **3000** psi
